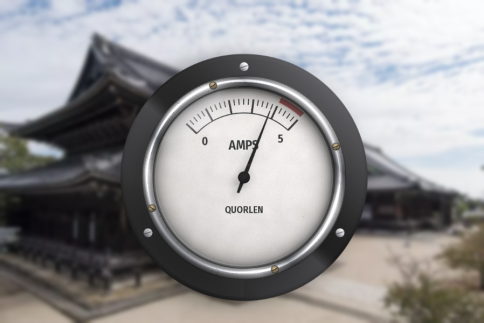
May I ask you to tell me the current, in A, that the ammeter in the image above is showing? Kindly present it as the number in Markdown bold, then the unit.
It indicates **3.8** A
